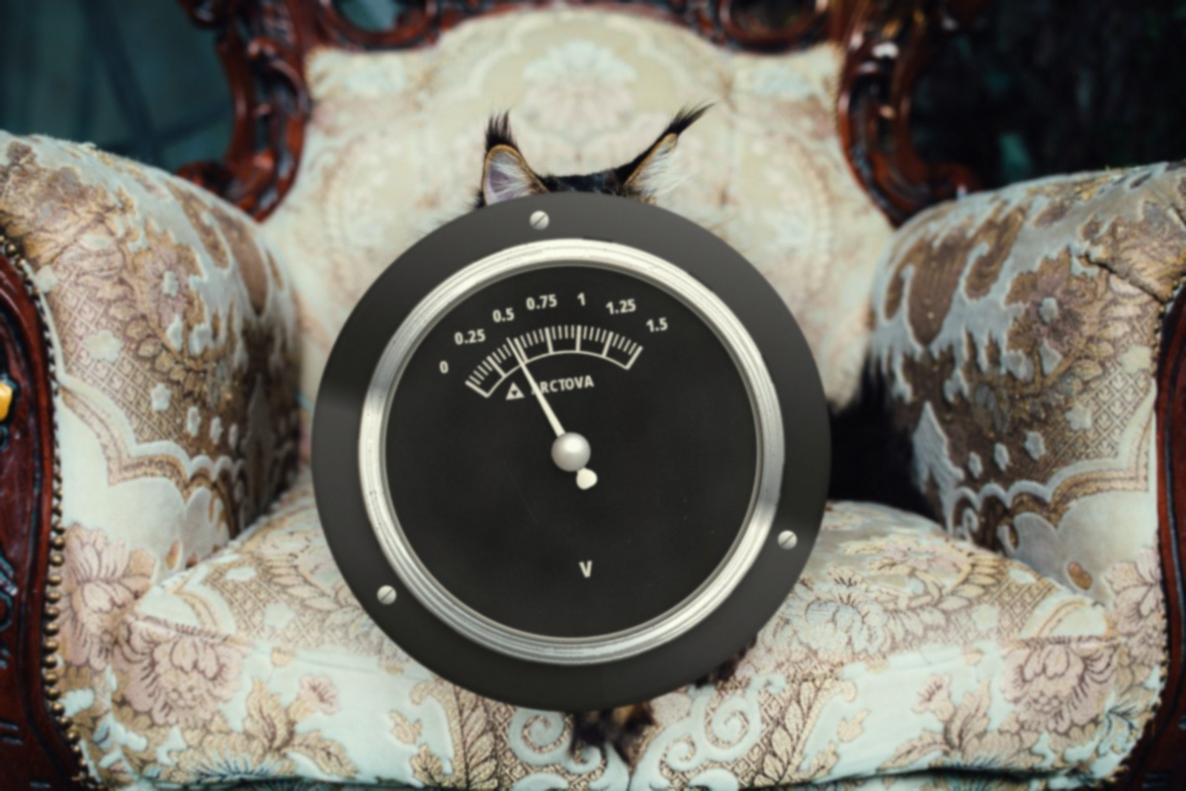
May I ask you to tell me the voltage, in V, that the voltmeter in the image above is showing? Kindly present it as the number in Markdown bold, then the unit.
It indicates **0.45** V
